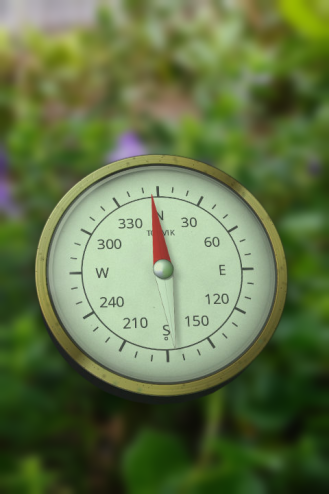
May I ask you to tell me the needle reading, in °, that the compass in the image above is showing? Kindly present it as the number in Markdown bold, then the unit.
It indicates **355** °
